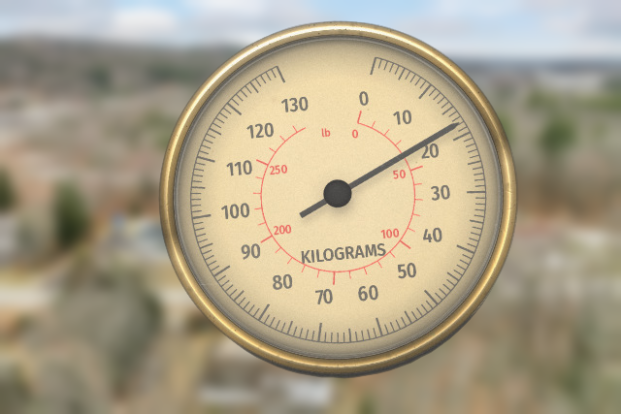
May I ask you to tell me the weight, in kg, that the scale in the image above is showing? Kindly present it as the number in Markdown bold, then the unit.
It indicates **18** kg
